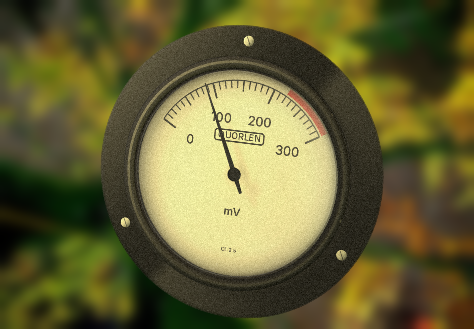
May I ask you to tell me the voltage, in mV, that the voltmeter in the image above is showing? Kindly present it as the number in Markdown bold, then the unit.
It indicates **90** mV
